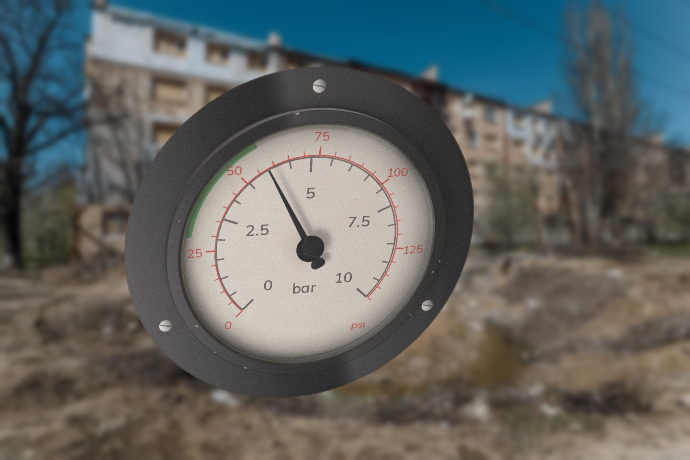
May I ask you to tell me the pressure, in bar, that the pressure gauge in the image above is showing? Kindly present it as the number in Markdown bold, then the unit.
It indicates **4** bar
